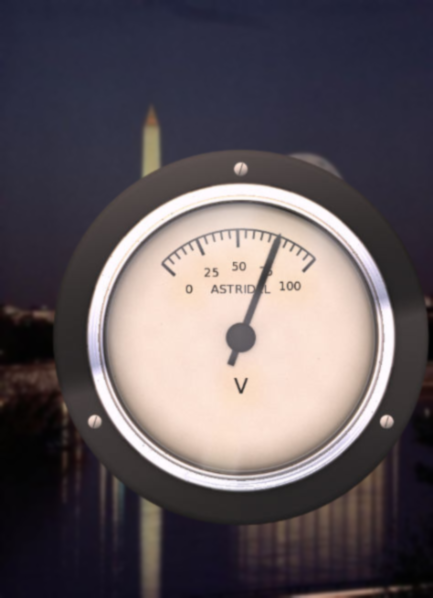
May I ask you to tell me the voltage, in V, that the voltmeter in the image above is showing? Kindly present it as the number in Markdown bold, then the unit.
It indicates **75** V
